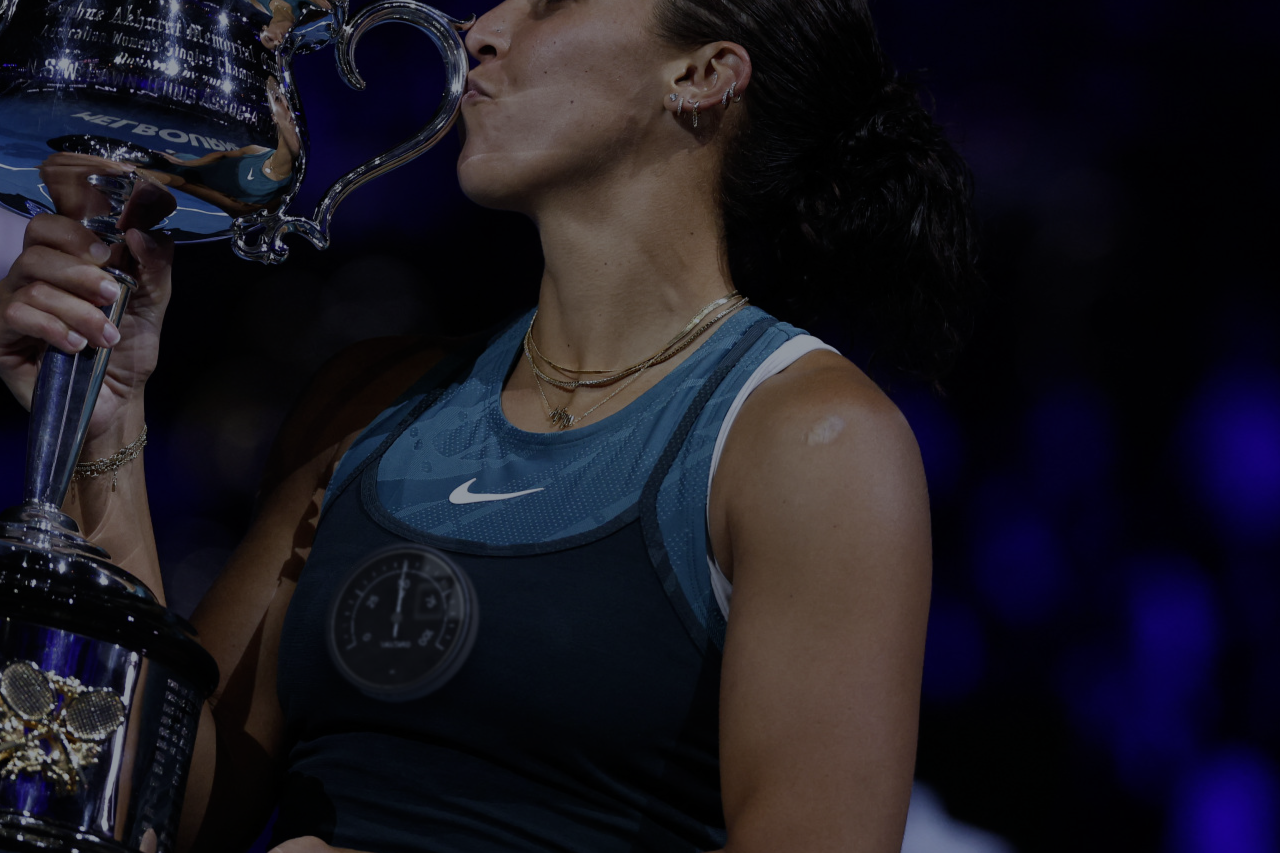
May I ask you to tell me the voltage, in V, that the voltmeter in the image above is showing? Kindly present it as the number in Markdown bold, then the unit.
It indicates **50** V
